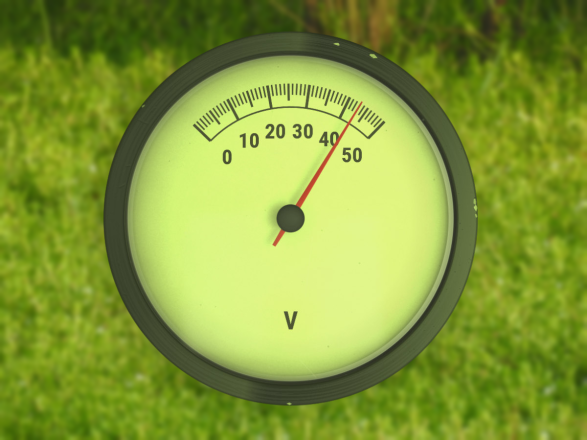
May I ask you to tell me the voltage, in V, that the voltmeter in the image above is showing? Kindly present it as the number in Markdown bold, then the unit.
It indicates **43** V
